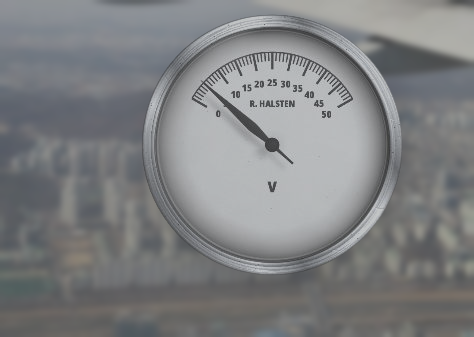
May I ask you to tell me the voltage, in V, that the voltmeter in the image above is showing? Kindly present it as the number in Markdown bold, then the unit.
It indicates **5** V
